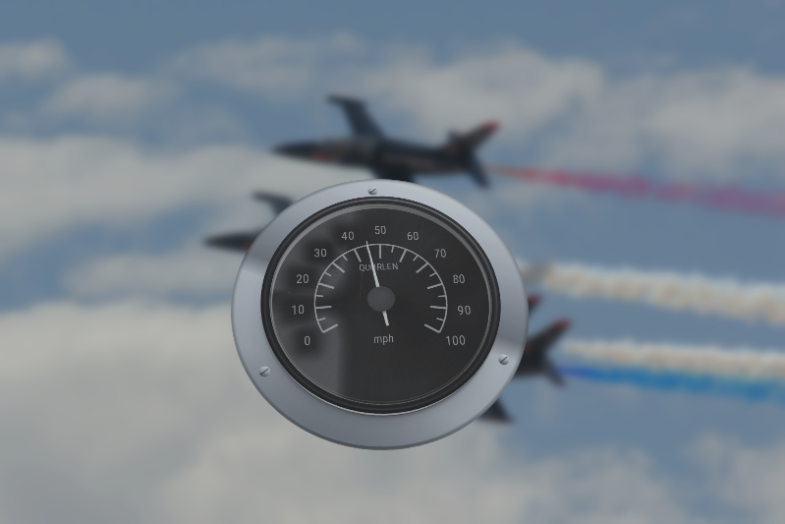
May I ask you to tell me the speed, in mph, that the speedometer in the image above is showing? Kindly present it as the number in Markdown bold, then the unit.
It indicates **45** mph
